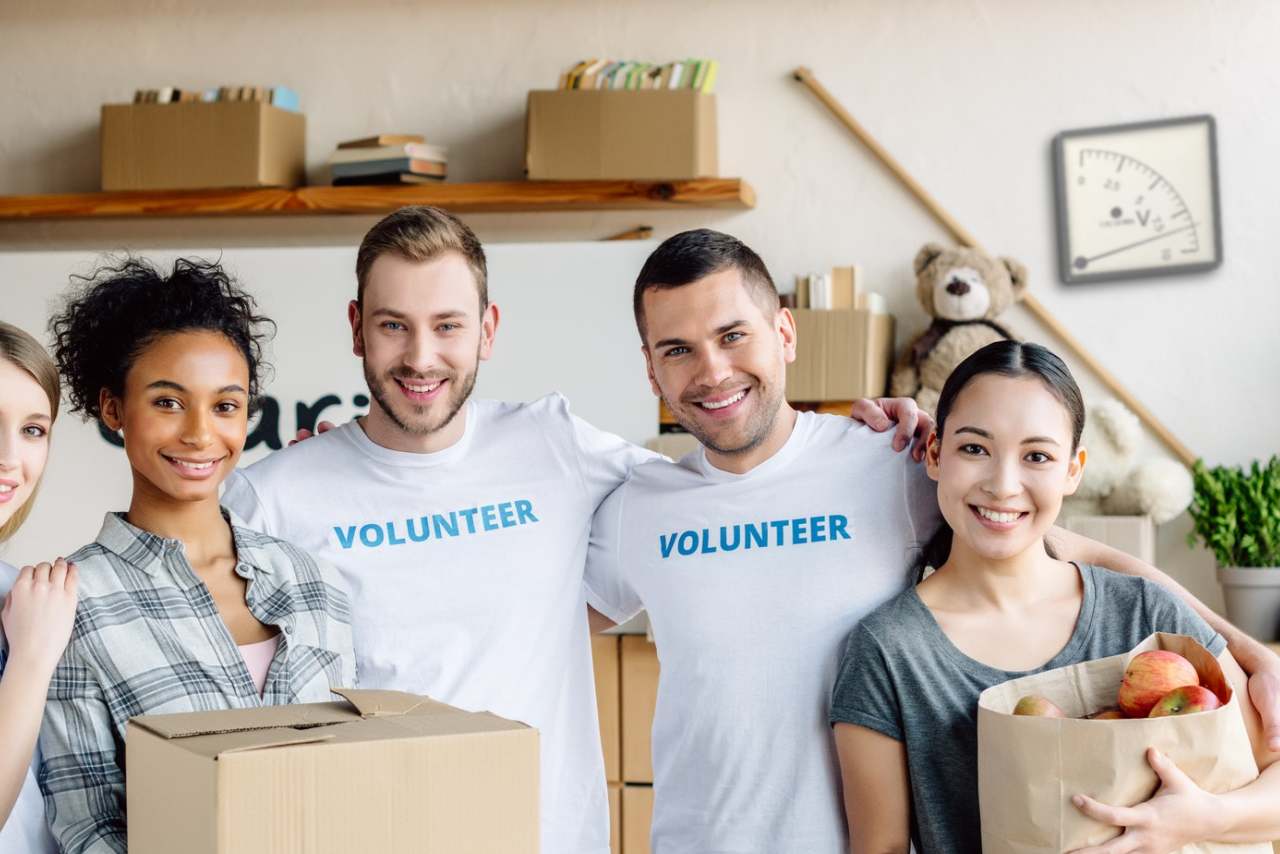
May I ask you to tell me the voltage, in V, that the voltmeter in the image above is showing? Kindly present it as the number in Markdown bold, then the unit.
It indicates **8.5** V
